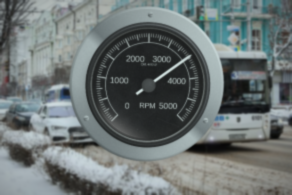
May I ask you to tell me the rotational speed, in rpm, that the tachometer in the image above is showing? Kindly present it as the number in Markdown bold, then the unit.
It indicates **3500** rpm
